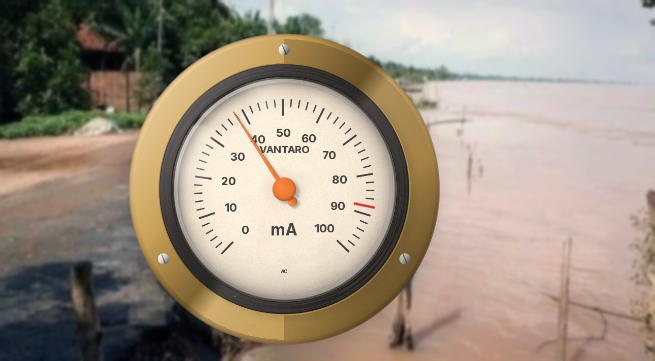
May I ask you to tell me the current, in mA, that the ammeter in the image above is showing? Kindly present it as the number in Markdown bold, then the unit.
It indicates **38** mA
